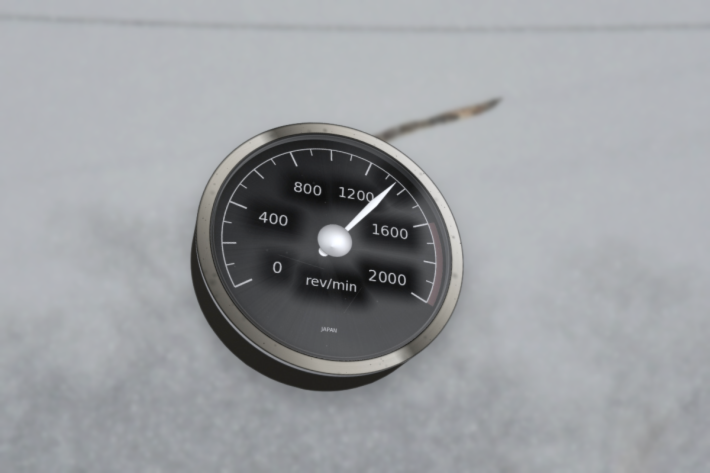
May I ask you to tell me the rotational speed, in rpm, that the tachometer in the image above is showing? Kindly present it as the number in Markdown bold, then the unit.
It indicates **1350** rpm
